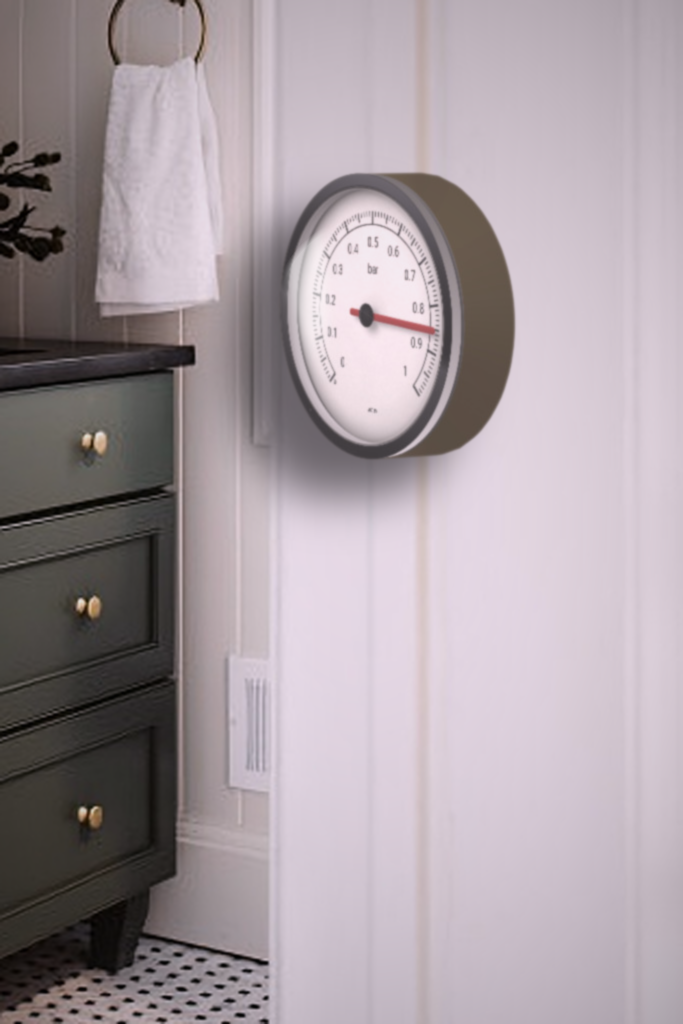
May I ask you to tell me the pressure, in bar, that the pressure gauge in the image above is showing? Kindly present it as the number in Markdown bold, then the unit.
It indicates **0.85** bar
